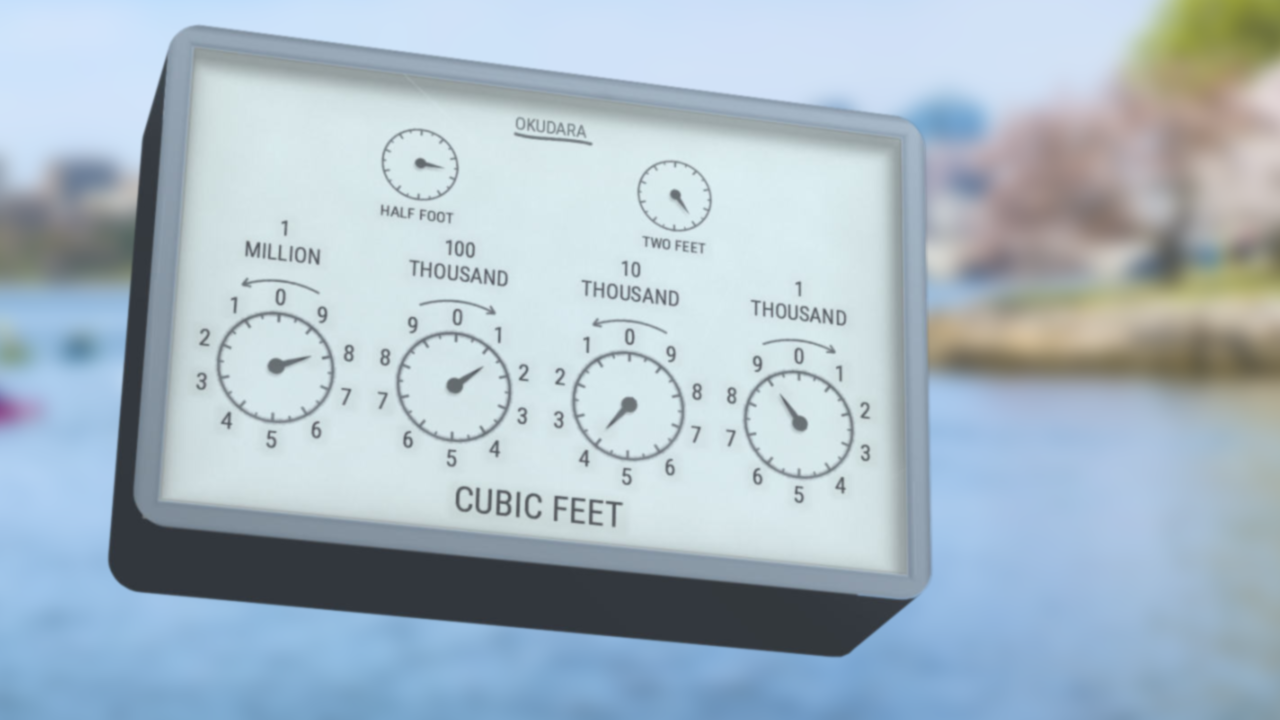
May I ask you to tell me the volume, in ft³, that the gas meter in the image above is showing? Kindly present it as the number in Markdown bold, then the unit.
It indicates **813900** ft³
